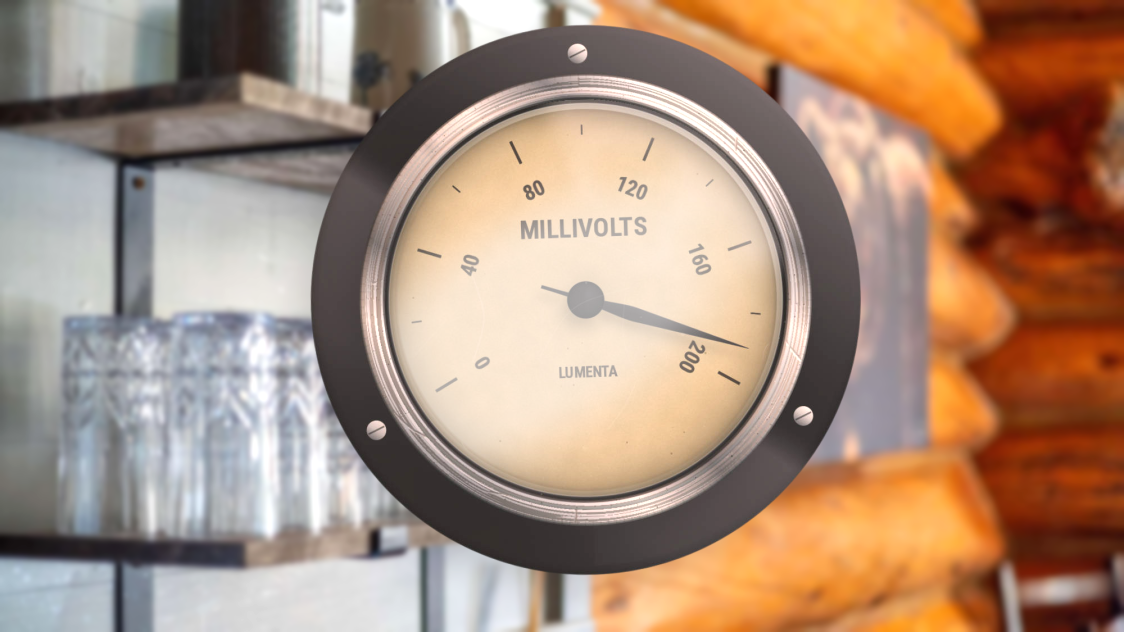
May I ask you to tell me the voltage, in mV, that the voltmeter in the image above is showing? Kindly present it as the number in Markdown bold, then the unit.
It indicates **190** mV
